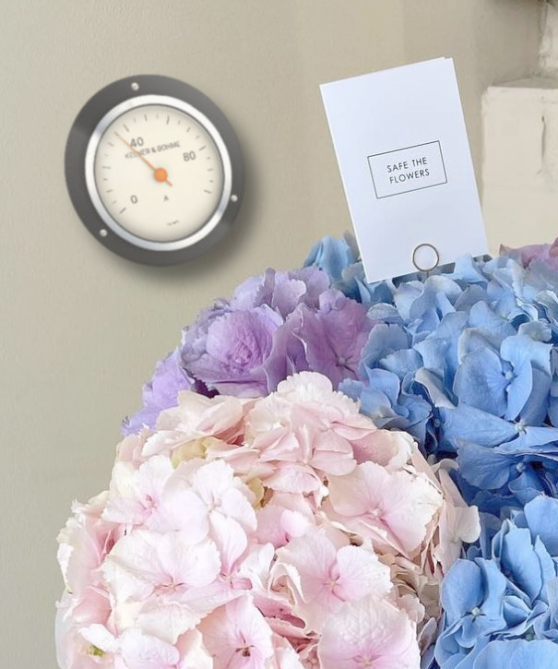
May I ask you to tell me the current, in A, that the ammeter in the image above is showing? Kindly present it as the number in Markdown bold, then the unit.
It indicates **35** A
